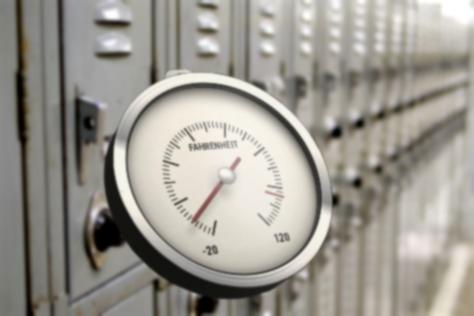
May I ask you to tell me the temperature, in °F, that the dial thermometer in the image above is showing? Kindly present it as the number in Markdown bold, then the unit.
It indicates **-10** °F
